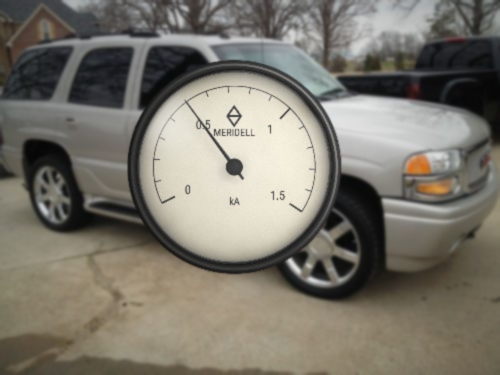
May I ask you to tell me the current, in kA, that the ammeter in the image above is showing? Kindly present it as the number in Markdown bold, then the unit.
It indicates **0.5** kA
